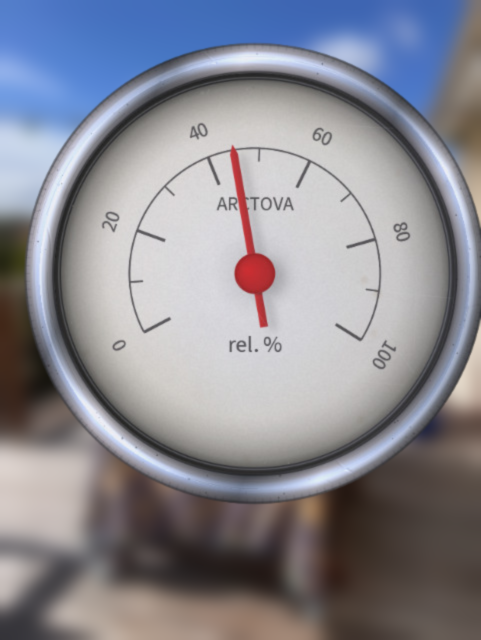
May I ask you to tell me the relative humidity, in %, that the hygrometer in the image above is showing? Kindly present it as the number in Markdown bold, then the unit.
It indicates **45** %
